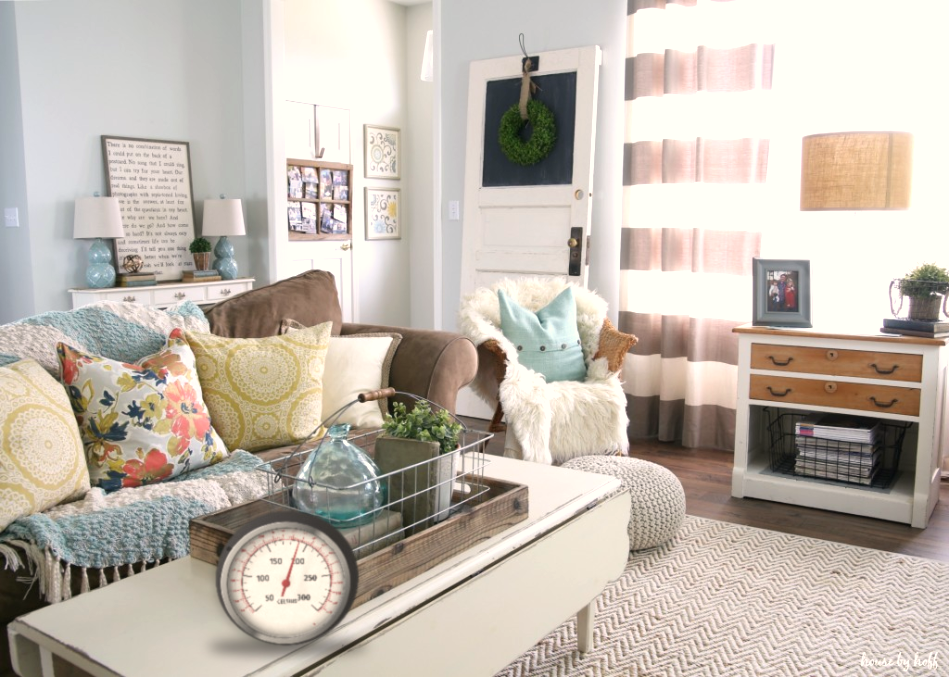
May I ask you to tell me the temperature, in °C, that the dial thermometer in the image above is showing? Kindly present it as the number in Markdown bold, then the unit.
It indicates **190** °C
